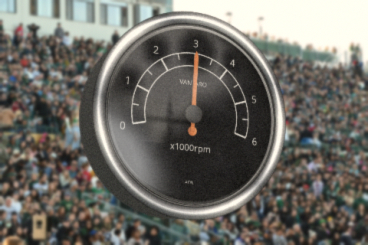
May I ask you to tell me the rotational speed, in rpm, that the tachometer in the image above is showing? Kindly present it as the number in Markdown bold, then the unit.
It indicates **3000** rpm
